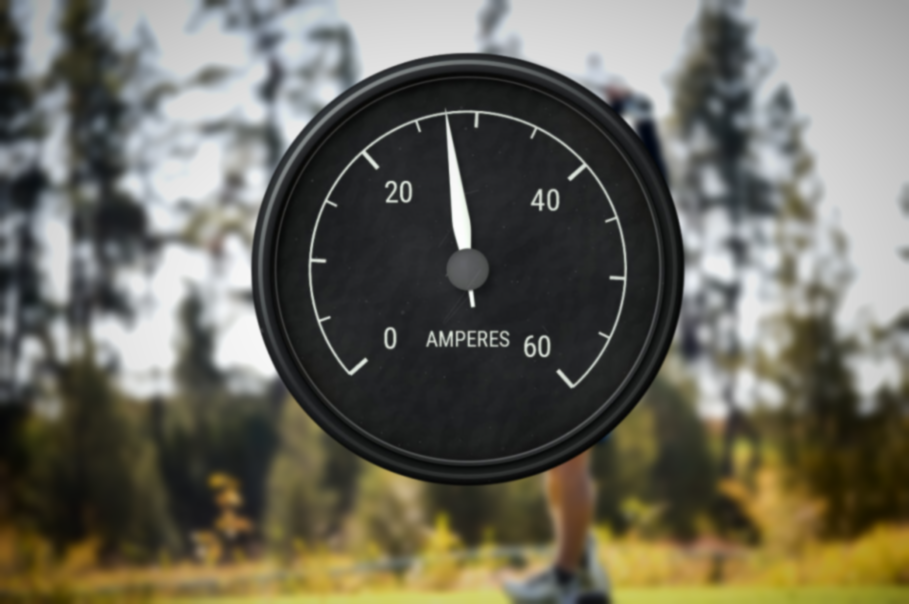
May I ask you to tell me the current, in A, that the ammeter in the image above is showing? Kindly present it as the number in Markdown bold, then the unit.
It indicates **27.5** A
